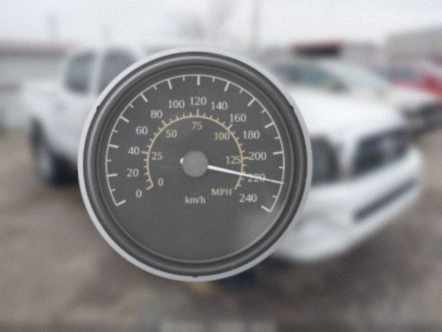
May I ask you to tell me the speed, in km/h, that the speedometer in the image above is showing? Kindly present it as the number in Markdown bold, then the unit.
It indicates **220** km/h
